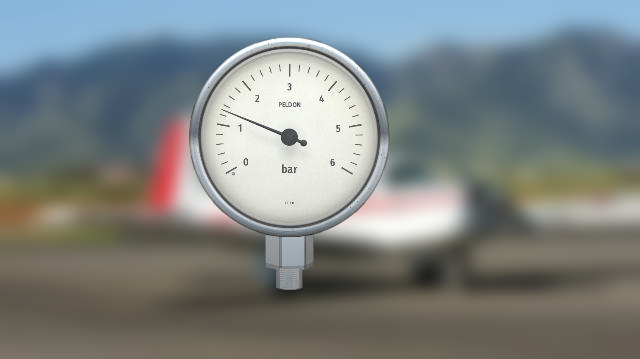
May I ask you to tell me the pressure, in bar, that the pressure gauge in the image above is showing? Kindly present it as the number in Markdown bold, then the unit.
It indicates **1.3** bar
